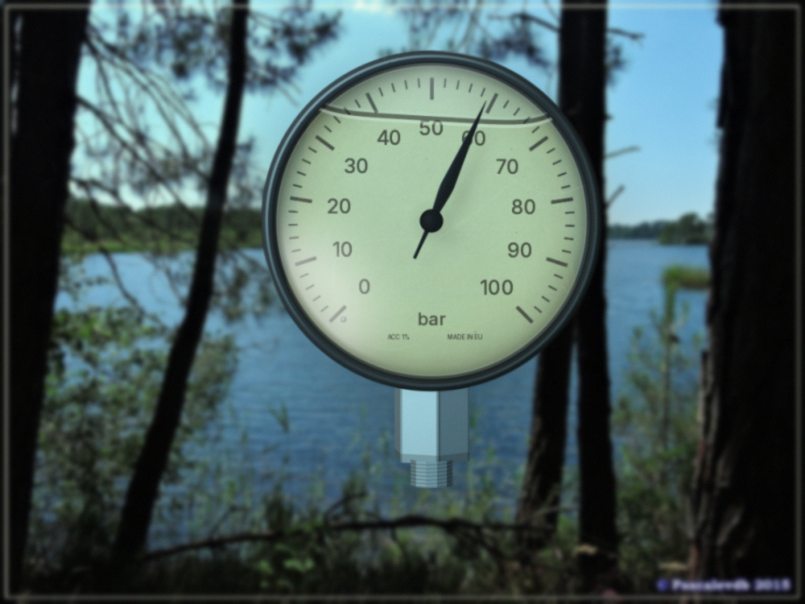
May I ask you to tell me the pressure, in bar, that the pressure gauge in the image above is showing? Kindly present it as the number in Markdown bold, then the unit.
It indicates **59** bar
